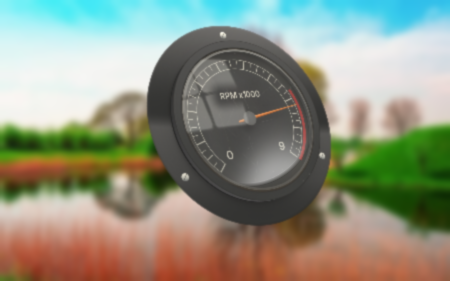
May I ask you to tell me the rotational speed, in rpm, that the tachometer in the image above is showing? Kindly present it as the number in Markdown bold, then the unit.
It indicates **7250** rpm
